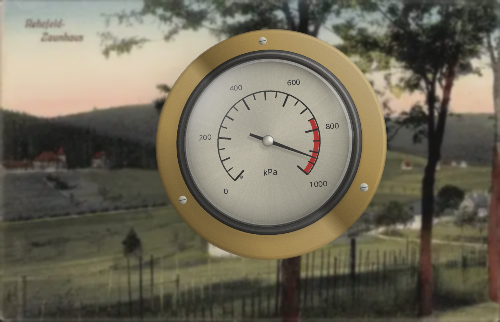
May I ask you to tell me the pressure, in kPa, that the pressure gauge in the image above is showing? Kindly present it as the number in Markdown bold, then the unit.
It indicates **925** kPa
